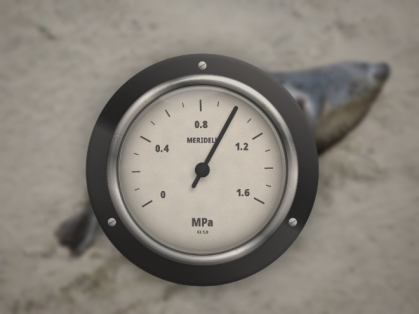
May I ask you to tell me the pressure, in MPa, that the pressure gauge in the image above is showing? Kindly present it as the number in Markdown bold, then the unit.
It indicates **1** MPa
